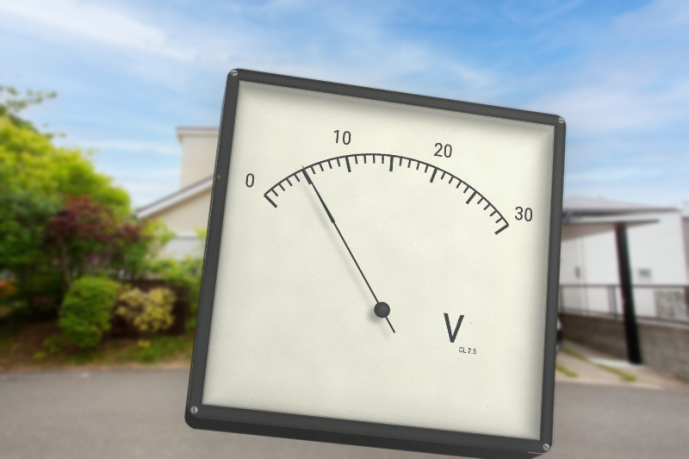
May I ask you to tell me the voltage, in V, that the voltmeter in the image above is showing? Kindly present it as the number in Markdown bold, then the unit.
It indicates **5** V
